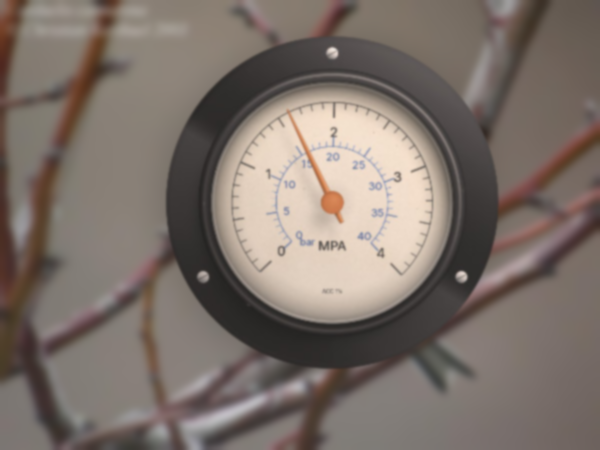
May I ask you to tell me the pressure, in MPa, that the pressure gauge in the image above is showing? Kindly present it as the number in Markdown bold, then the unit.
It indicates **1.6** MPa
